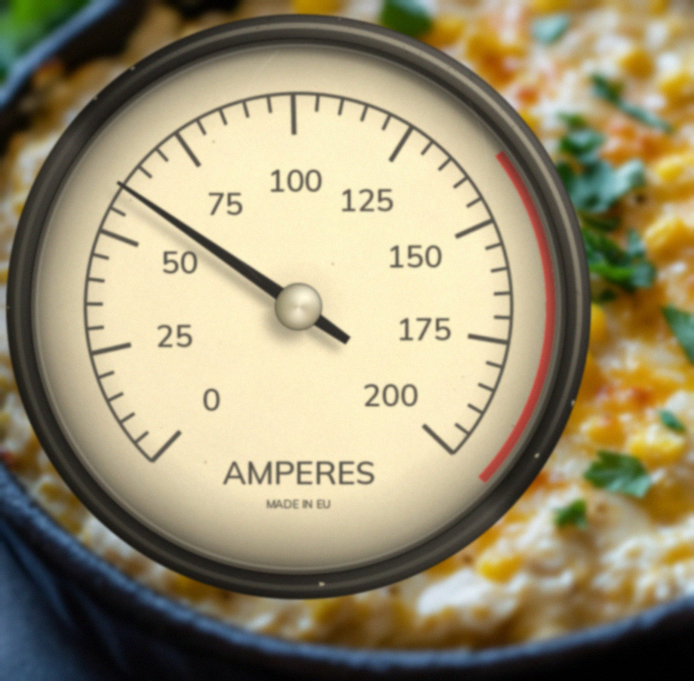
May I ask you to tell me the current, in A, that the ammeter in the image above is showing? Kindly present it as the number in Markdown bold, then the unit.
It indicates **60** A
